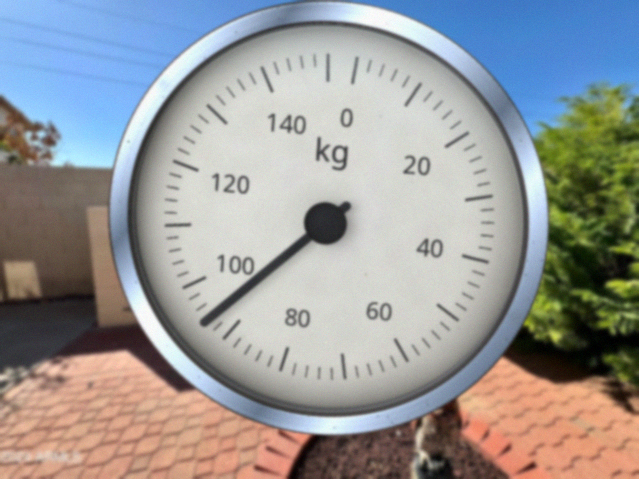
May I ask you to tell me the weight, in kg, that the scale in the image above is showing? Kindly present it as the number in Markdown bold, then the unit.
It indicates **94** kg
